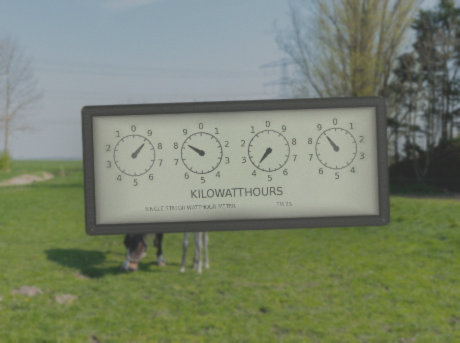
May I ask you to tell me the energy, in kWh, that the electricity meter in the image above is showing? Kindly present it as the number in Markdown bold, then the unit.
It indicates **8839** kWh
